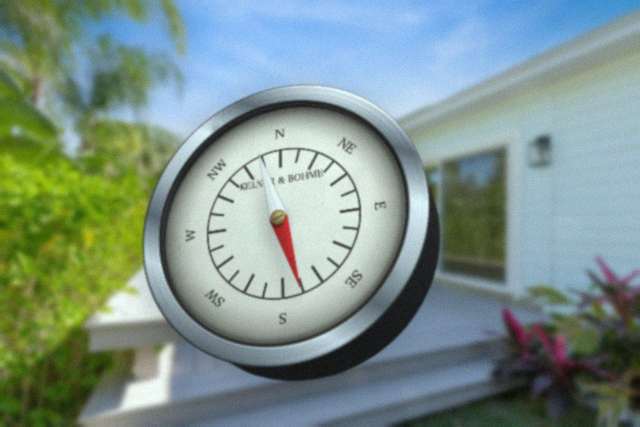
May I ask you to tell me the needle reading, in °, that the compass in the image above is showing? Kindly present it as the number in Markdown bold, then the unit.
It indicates **165** °
